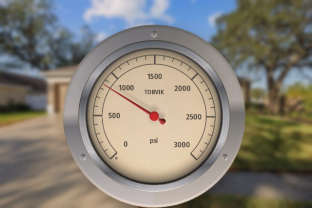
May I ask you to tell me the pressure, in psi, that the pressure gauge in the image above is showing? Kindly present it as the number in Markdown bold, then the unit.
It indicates **850** psi
